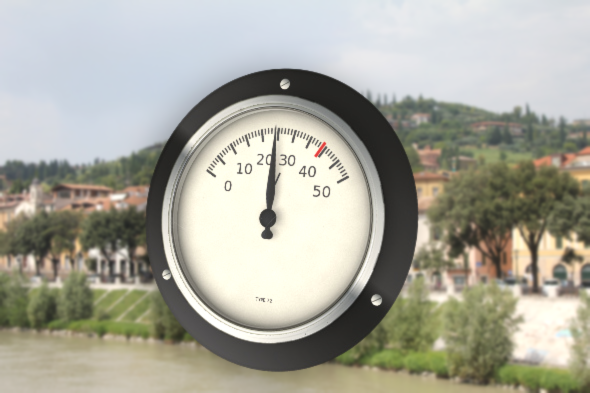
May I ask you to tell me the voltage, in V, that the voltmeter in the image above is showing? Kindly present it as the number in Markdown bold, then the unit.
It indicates **25** V
